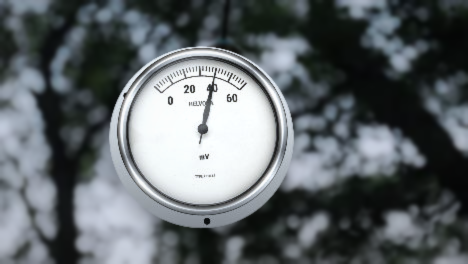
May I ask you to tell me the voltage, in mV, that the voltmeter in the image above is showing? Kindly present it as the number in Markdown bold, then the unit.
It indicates **40** mV
